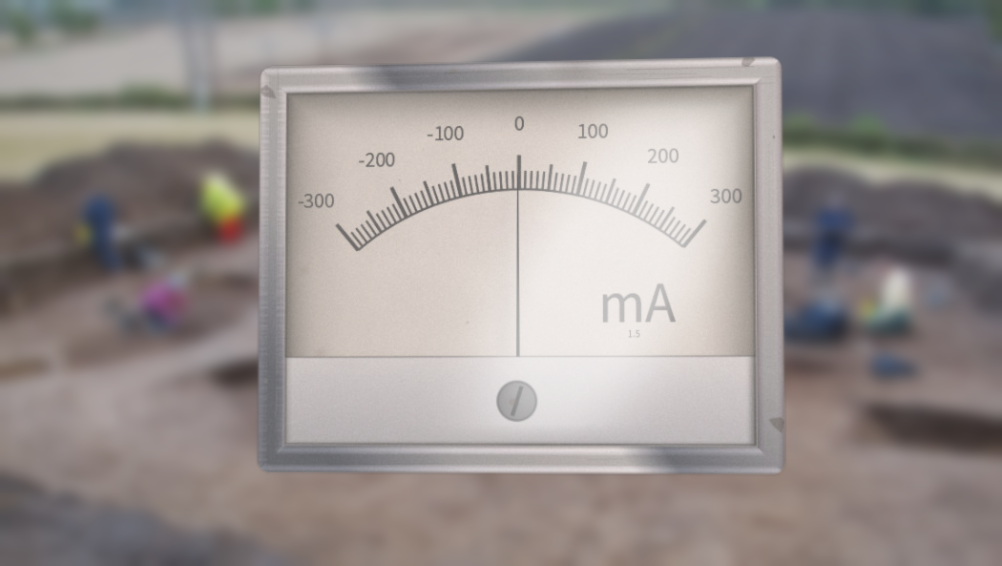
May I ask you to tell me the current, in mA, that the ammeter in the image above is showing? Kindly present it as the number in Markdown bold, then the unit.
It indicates **0** mA
